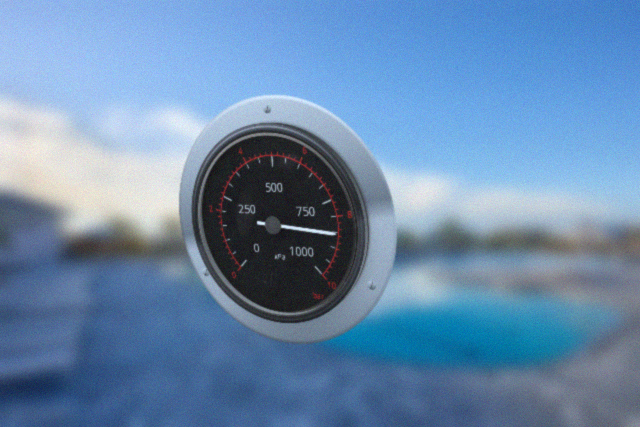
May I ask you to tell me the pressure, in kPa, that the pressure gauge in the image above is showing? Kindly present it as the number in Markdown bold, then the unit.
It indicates **850** kPa
